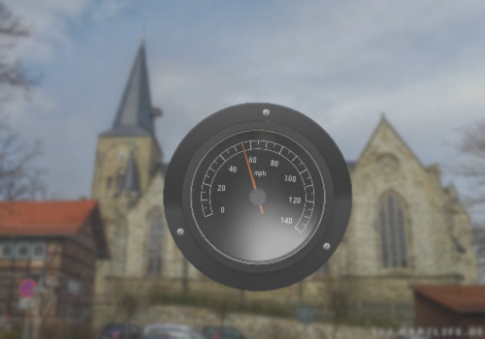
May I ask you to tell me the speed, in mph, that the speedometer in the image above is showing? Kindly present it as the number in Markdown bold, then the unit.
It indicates **55** mph
